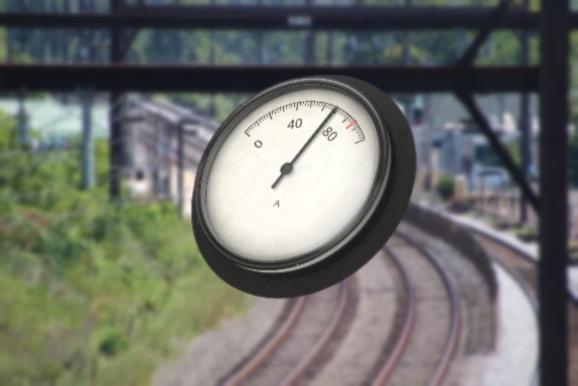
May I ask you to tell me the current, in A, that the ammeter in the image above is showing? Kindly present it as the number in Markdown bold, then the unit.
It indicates **70** A
